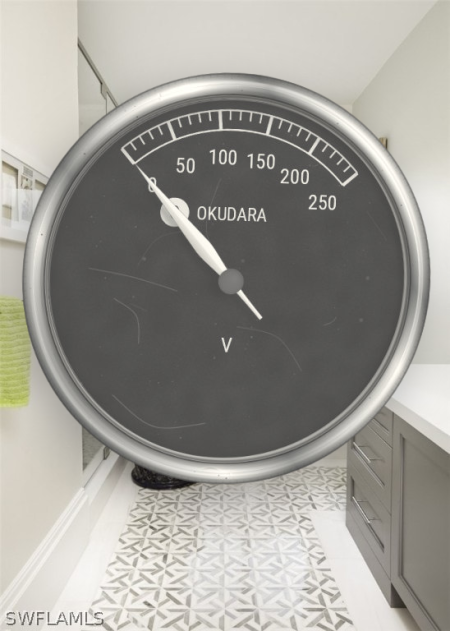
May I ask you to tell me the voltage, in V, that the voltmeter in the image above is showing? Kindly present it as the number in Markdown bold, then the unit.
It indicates **0** V
